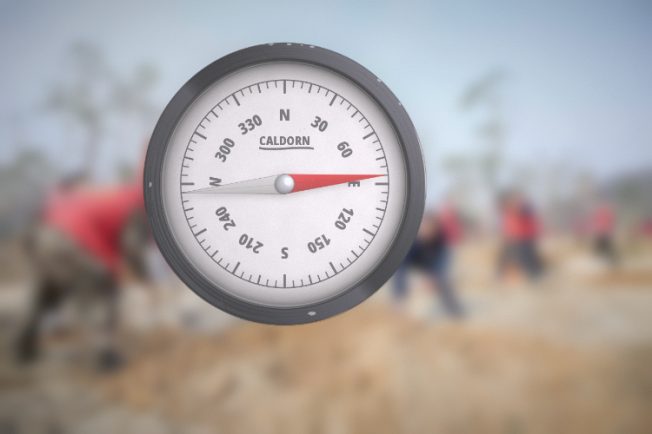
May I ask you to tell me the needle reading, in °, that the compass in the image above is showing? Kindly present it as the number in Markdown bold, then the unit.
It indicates **85** °
